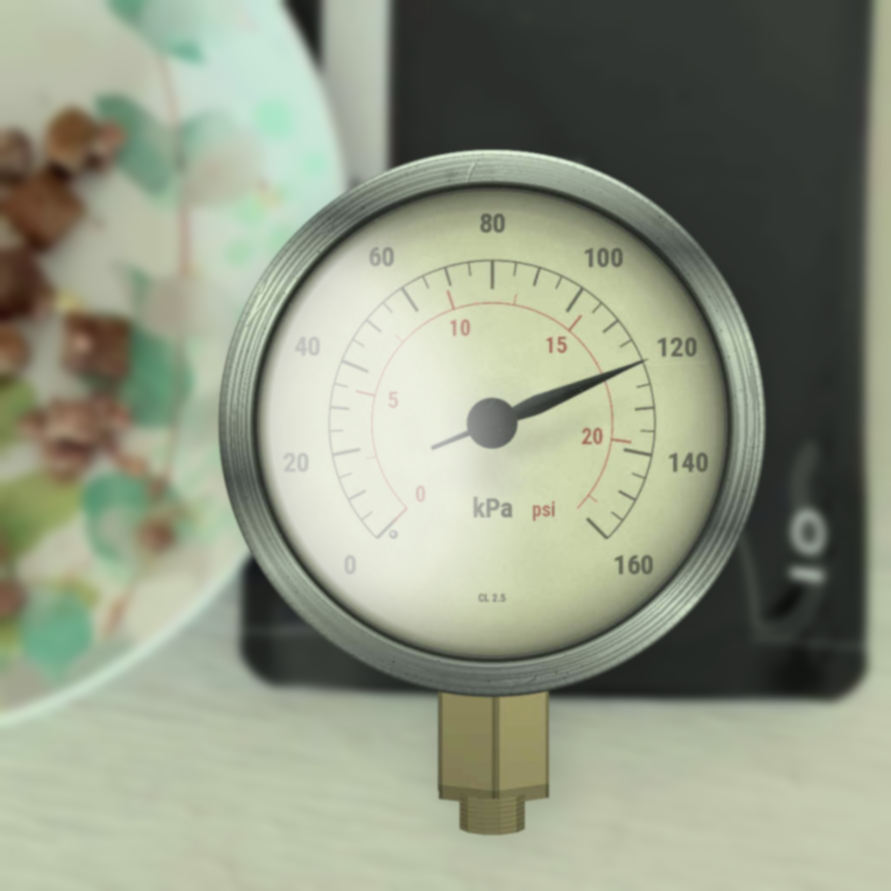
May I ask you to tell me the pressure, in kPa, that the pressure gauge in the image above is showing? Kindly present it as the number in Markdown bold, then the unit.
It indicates **120** kPa
